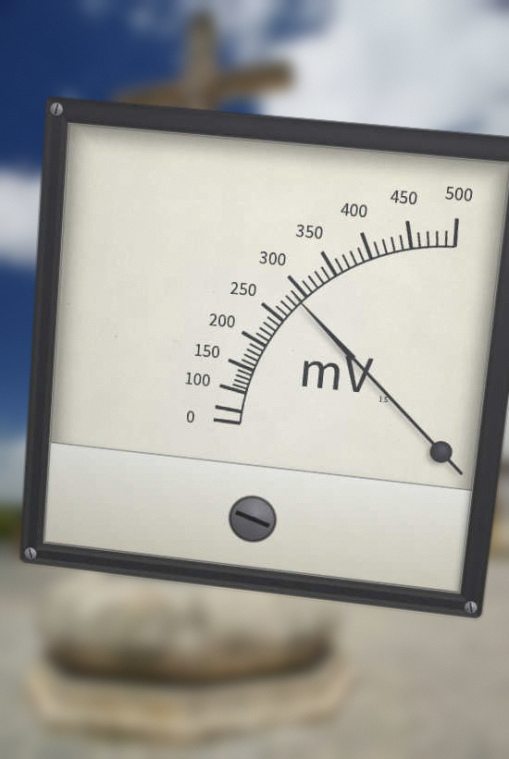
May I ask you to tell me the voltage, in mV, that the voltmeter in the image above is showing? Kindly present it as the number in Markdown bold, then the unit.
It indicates **290** mV
